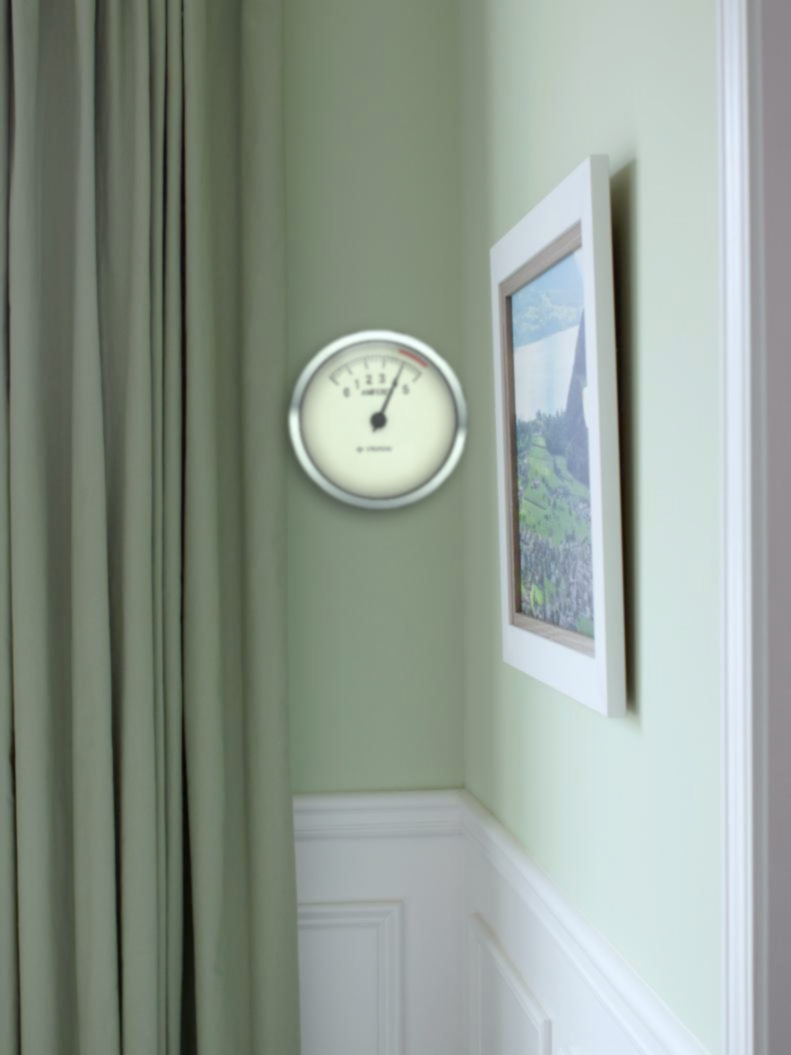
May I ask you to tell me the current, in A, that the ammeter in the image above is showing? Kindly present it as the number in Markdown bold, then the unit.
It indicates **4** A
